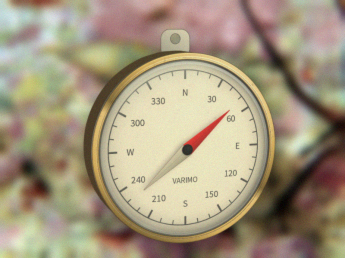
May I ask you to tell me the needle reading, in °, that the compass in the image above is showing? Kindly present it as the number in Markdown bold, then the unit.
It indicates **50** °
